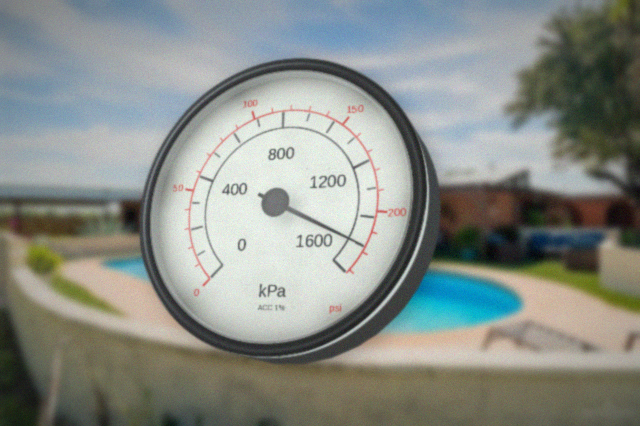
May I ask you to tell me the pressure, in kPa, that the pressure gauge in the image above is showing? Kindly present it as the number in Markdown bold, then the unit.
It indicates **1500** kPa
